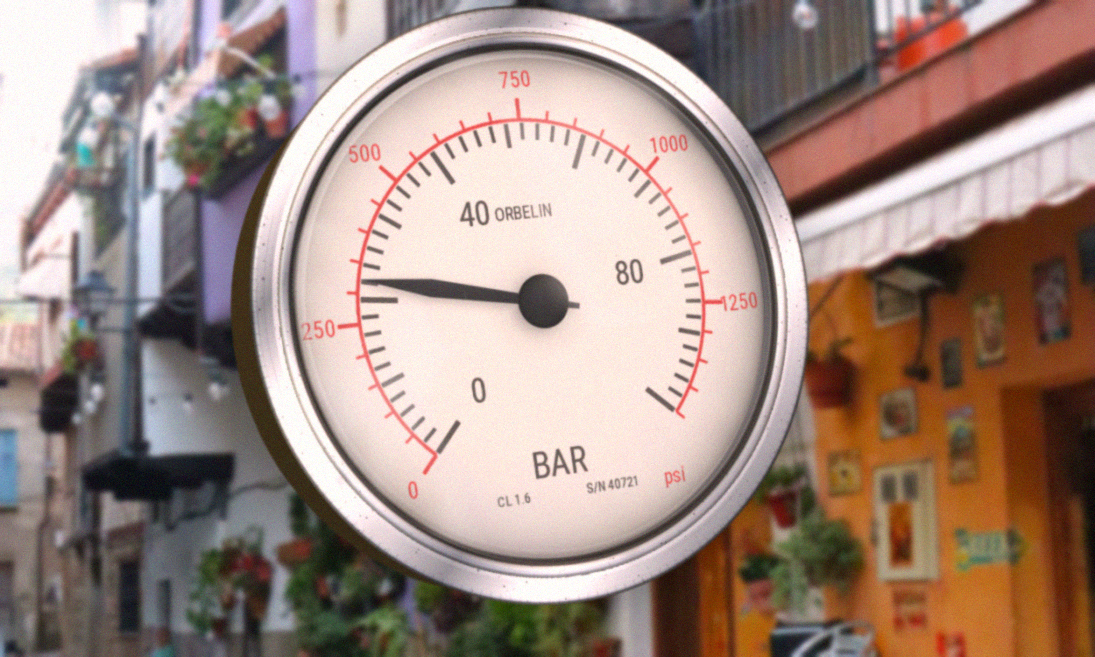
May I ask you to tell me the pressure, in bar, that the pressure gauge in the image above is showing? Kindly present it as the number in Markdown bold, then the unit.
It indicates **22** bar
